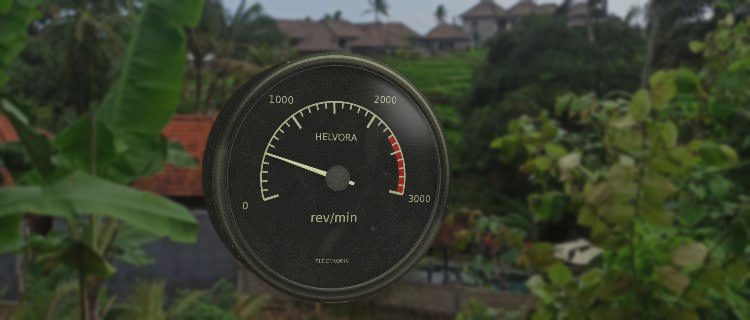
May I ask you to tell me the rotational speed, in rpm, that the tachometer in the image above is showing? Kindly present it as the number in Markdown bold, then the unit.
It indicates **500** rpm
